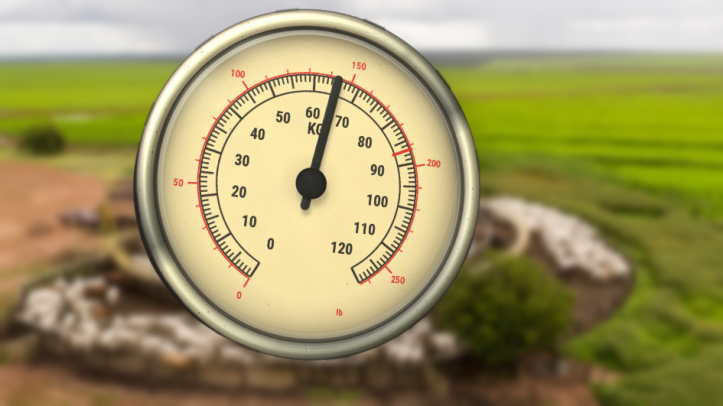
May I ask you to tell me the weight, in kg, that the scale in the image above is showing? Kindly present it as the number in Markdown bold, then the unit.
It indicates **65** kg
